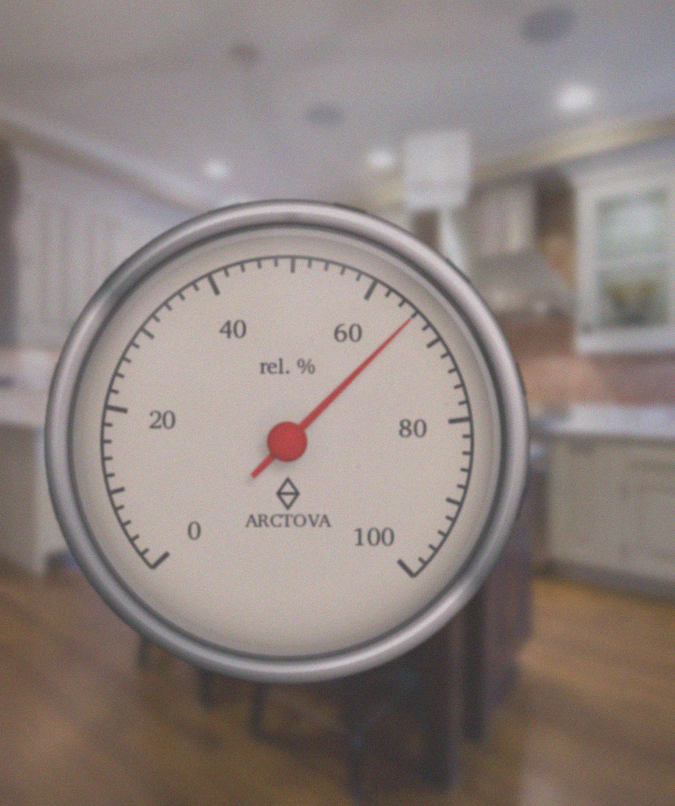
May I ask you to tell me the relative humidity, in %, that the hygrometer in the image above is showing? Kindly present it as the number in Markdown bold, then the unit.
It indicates **66** %
